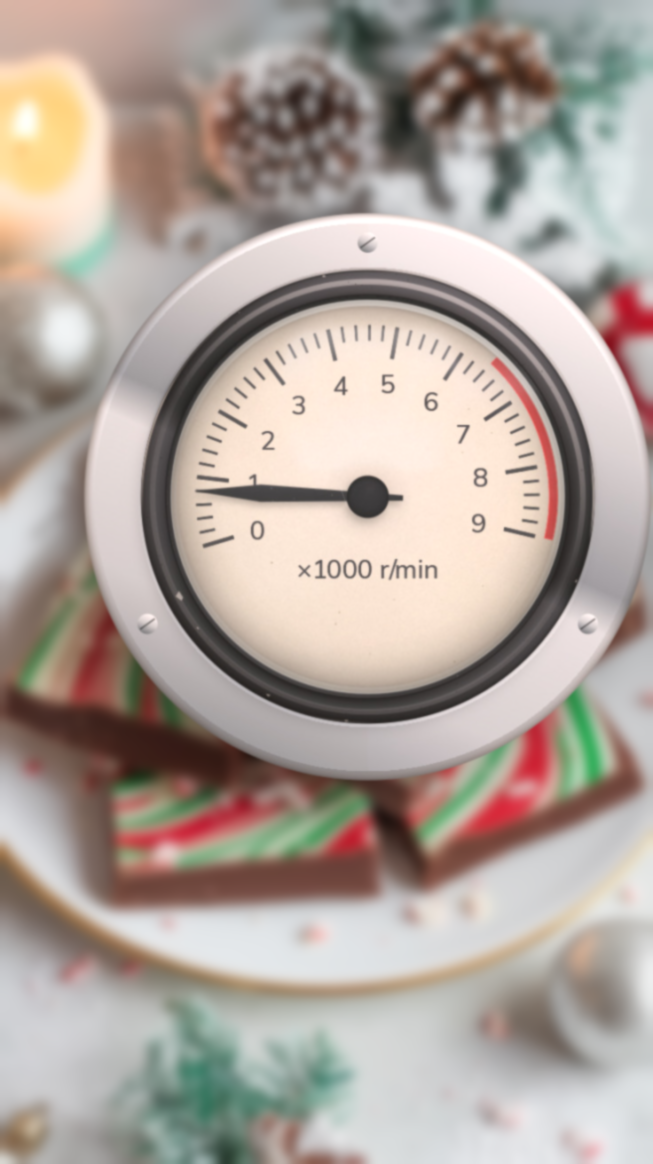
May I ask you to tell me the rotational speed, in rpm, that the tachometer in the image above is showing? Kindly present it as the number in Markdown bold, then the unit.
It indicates **800** rpm
